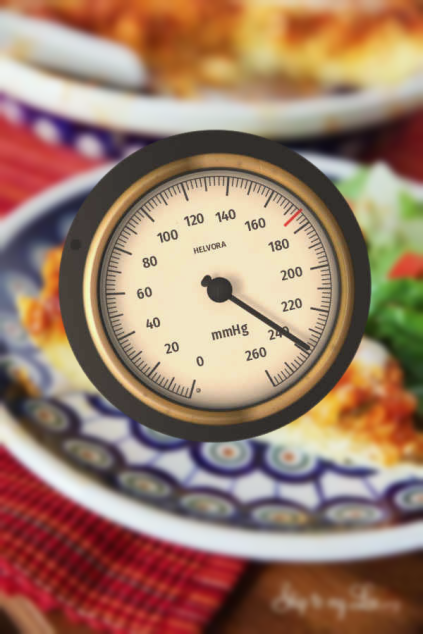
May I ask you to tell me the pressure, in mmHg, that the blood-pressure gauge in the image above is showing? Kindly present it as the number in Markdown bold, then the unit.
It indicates **238** mmHg
